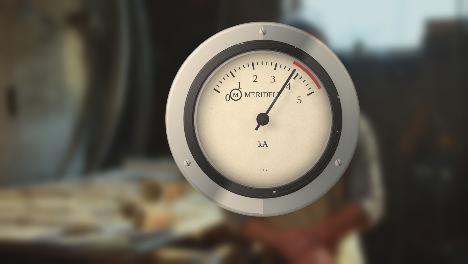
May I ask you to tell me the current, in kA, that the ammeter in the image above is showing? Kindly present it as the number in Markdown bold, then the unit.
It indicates **3.8** kA
